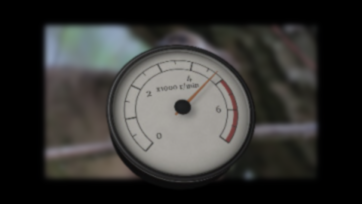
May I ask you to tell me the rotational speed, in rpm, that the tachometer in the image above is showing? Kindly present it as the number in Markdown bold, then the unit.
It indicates **4750** rpm
